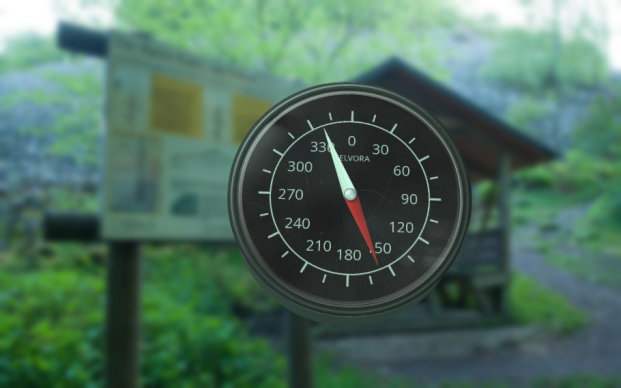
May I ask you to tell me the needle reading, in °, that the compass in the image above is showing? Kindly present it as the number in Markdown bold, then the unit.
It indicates **157.5** °
